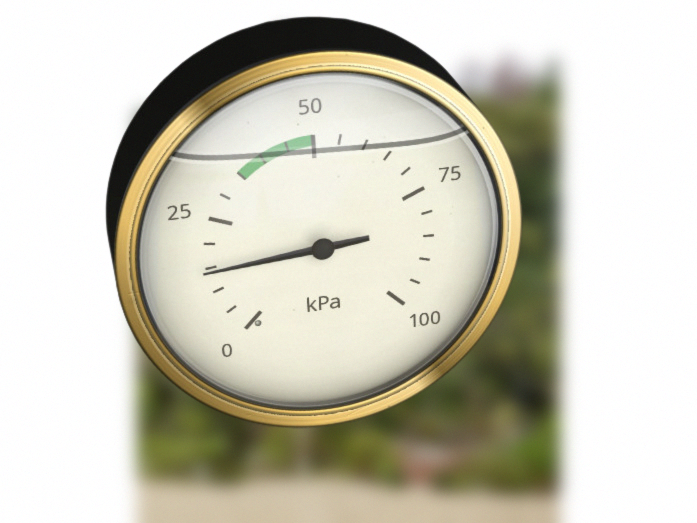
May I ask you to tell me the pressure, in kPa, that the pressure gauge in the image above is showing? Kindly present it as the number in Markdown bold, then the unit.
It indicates **15** kPa
